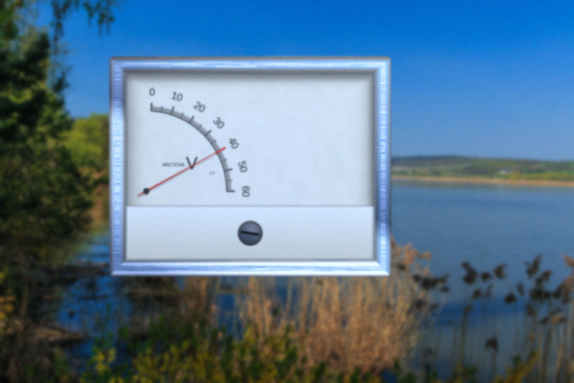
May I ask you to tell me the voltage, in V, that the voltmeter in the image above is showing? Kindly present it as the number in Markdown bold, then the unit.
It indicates **40** V
